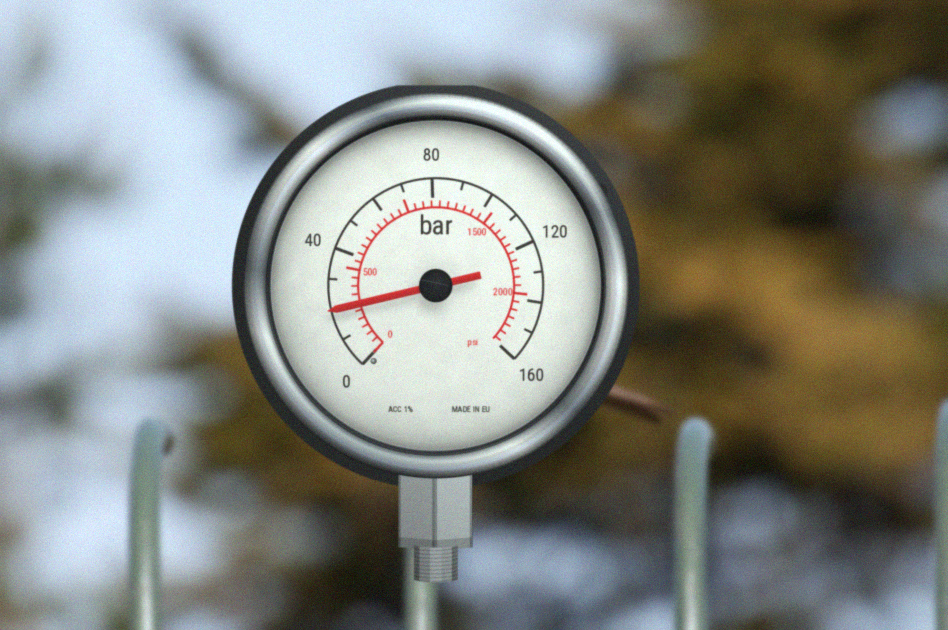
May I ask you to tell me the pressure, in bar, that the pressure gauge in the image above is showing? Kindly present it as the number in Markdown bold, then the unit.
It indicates **20** bar
